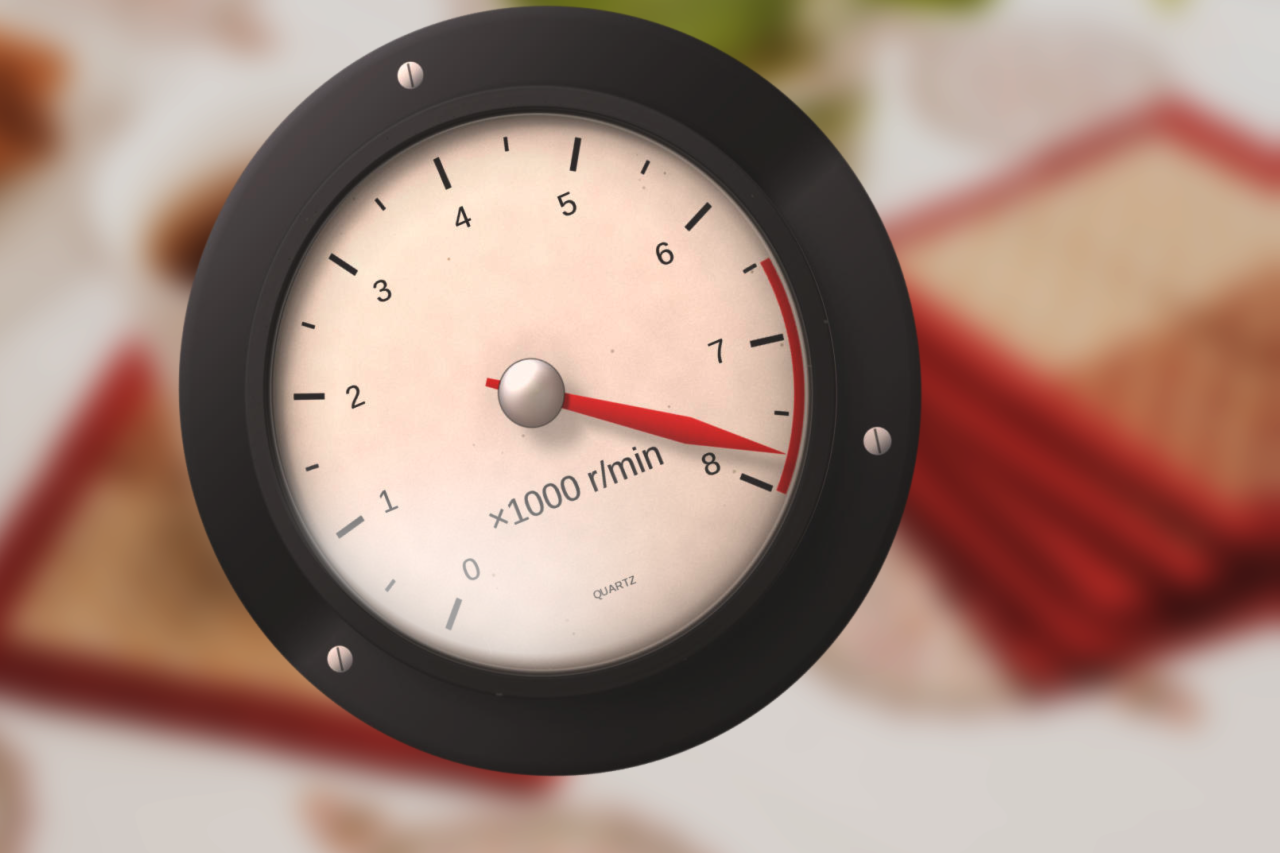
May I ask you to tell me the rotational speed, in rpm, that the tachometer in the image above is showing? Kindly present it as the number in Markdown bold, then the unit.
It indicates **7750** rpm
